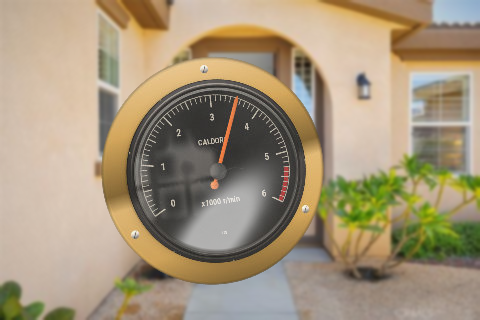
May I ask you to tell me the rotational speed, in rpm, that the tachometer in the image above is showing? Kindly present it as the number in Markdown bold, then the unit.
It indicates **3500** rpm
